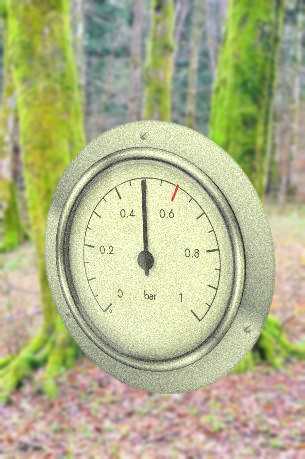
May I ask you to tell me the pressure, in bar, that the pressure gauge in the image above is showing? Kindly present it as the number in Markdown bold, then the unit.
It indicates **0.5** bar
